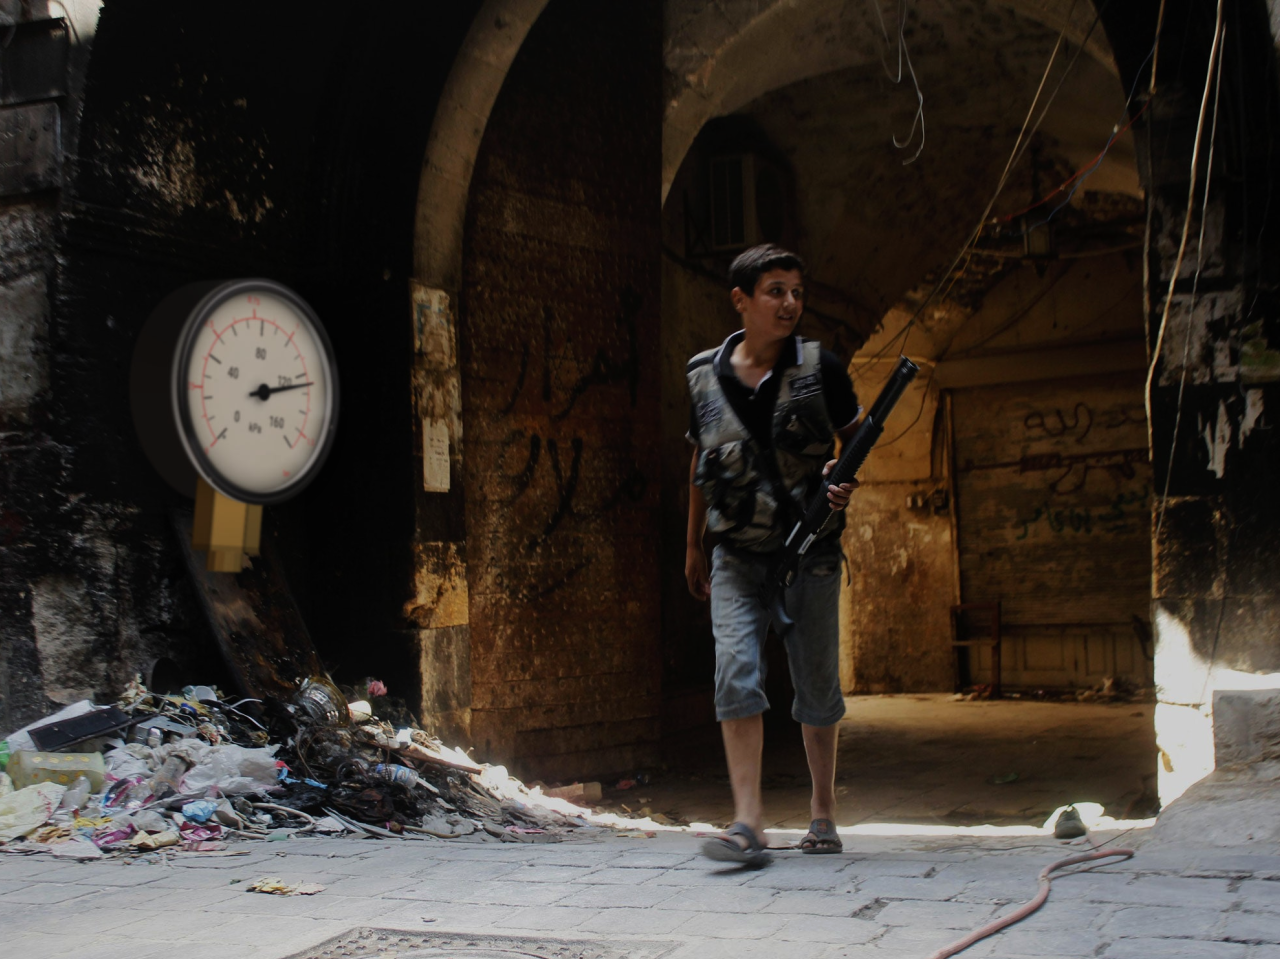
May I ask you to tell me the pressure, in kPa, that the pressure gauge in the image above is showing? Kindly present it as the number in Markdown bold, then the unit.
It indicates **125** kPa
